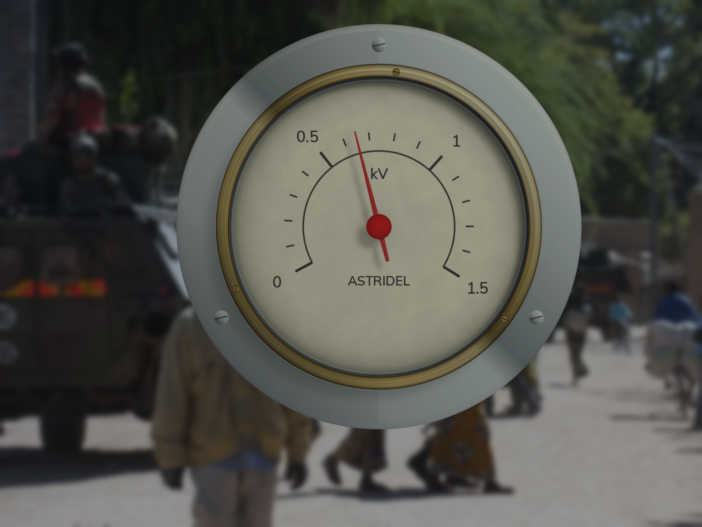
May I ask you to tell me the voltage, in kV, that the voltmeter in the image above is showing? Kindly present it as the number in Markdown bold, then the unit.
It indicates **0.65** kV
